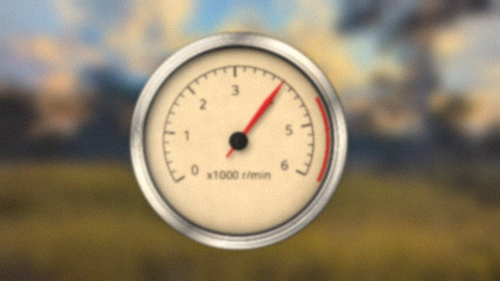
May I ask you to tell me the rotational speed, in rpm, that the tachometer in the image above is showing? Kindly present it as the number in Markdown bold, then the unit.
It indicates **4000** rpm
